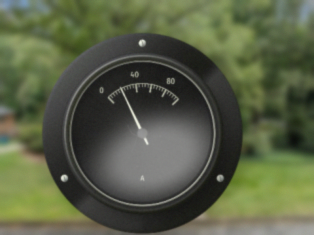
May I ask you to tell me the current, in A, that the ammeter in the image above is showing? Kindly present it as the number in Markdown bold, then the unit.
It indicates **20** A
